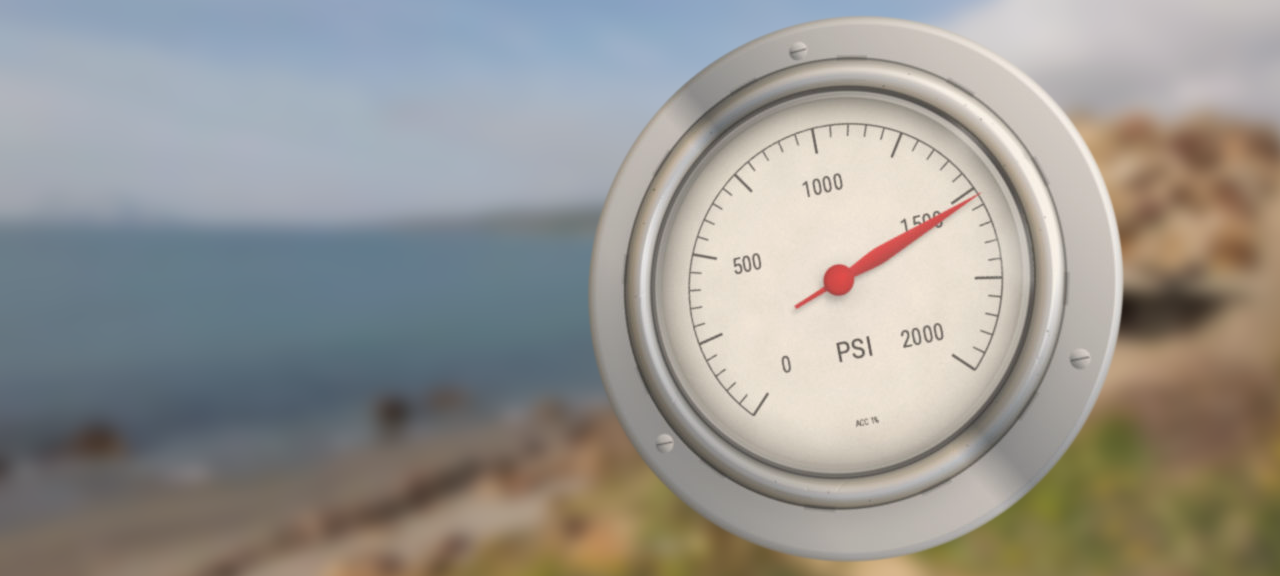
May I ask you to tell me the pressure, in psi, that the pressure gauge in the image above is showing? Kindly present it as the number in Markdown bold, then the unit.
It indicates **1525** psi
